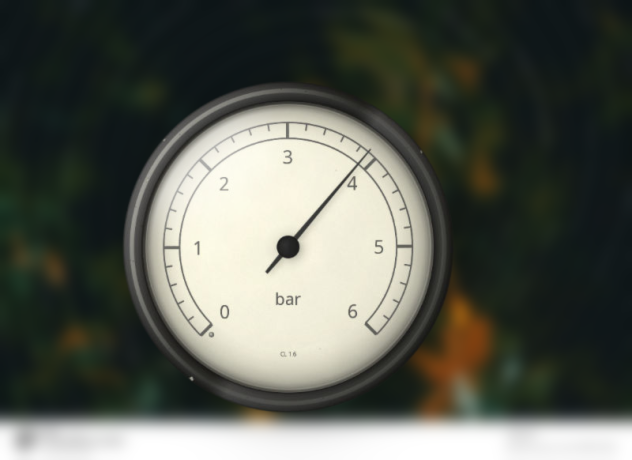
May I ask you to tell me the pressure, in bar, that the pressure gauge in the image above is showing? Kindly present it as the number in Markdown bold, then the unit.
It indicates **3.9** bar
